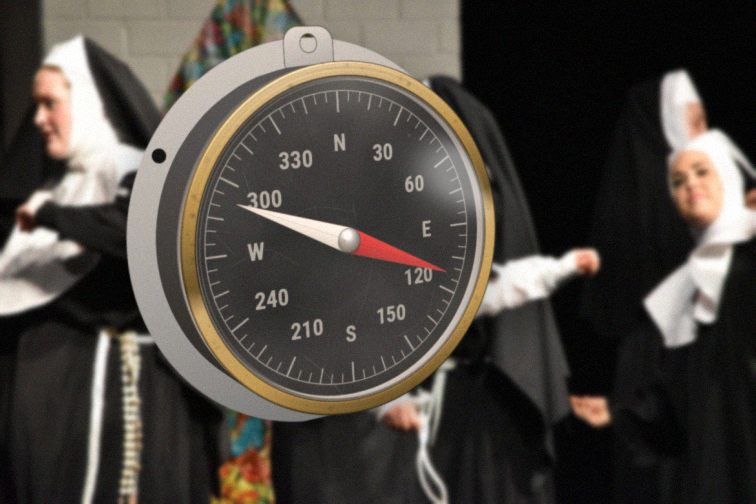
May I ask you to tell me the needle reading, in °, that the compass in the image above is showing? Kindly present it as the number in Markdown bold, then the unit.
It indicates **112.5** °
